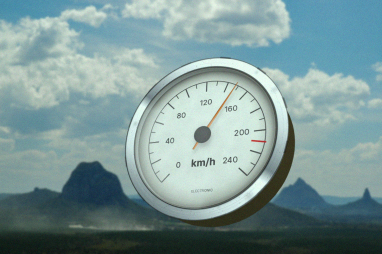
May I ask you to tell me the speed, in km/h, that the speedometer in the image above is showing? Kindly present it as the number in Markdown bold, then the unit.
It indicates **150** km/h
